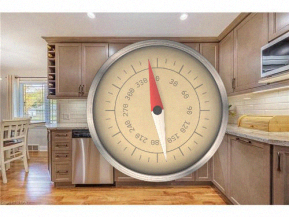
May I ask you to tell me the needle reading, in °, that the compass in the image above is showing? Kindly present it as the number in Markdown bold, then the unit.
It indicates **350** °
